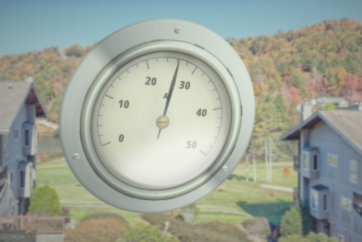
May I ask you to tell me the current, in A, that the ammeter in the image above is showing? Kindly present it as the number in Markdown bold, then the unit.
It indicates **26** A
